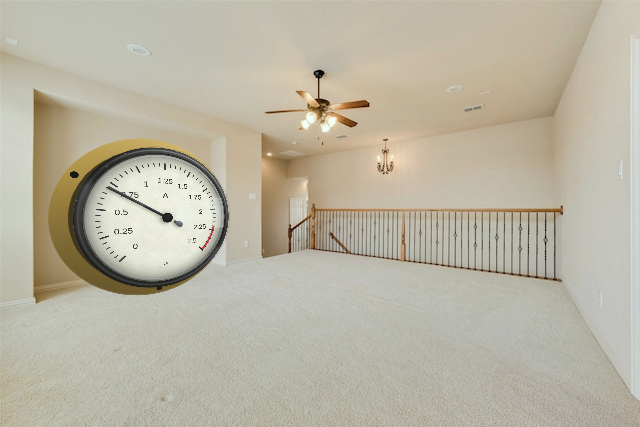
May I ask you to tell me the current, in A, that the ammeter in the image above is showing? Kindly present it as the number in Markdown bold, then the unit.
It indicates **0.7** A
